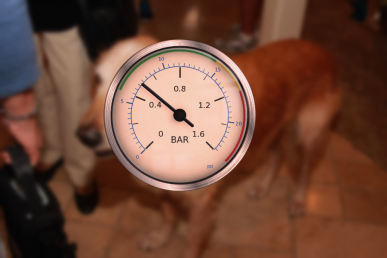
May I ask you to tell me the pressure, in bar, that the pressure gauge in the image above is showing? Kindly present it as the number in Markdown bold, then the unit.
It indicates **0.5** bar
